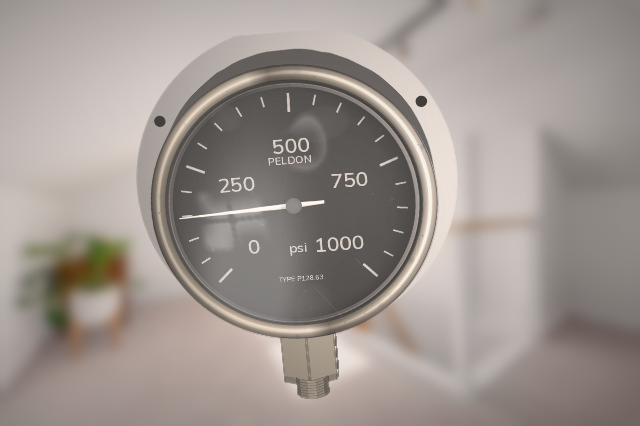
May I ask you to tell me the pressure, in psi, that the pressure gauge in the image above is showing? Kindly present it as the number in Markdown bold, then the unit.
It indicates **150** psi
